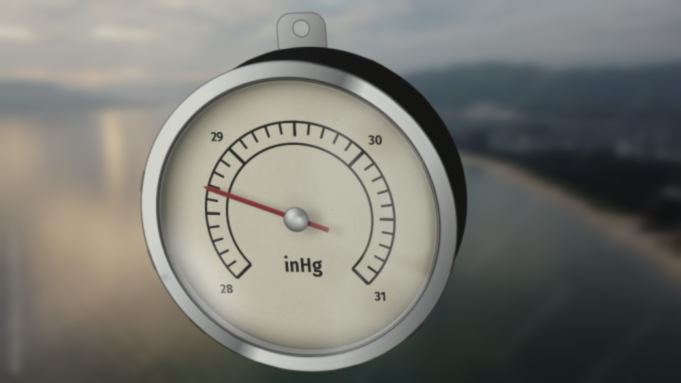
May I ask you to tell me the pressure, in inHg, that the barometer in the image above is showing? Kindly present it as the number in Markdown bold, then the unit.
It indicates **28.7** inHg
